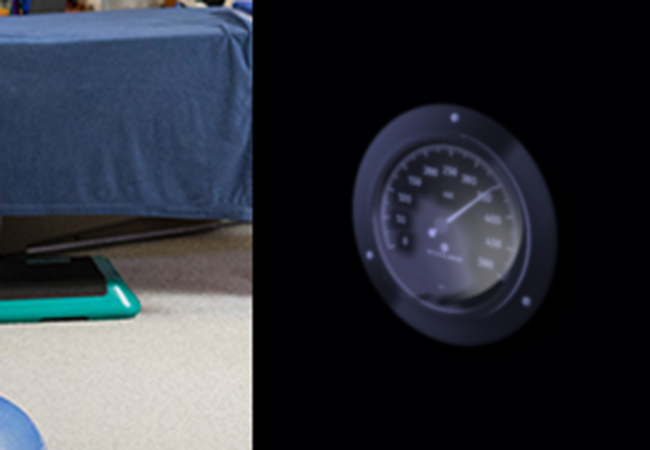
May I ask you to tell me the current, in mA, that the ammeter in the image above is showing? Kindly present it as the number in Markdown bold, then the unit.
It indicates **350** mA
